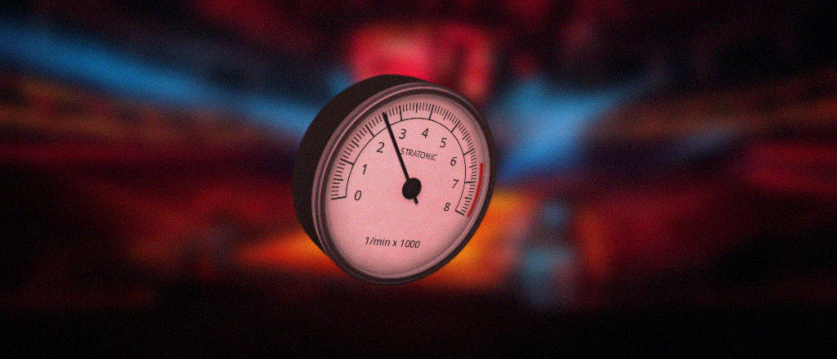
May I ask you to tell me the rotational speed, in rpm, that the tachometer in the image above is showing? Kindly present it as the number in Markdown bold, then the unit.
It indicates **2500** rpm
